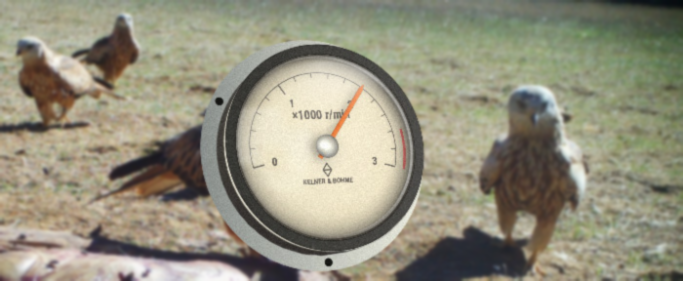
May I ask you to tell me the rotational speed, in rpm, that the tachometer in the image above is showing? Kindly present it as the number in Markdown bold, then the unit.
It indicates **2000** rpm
